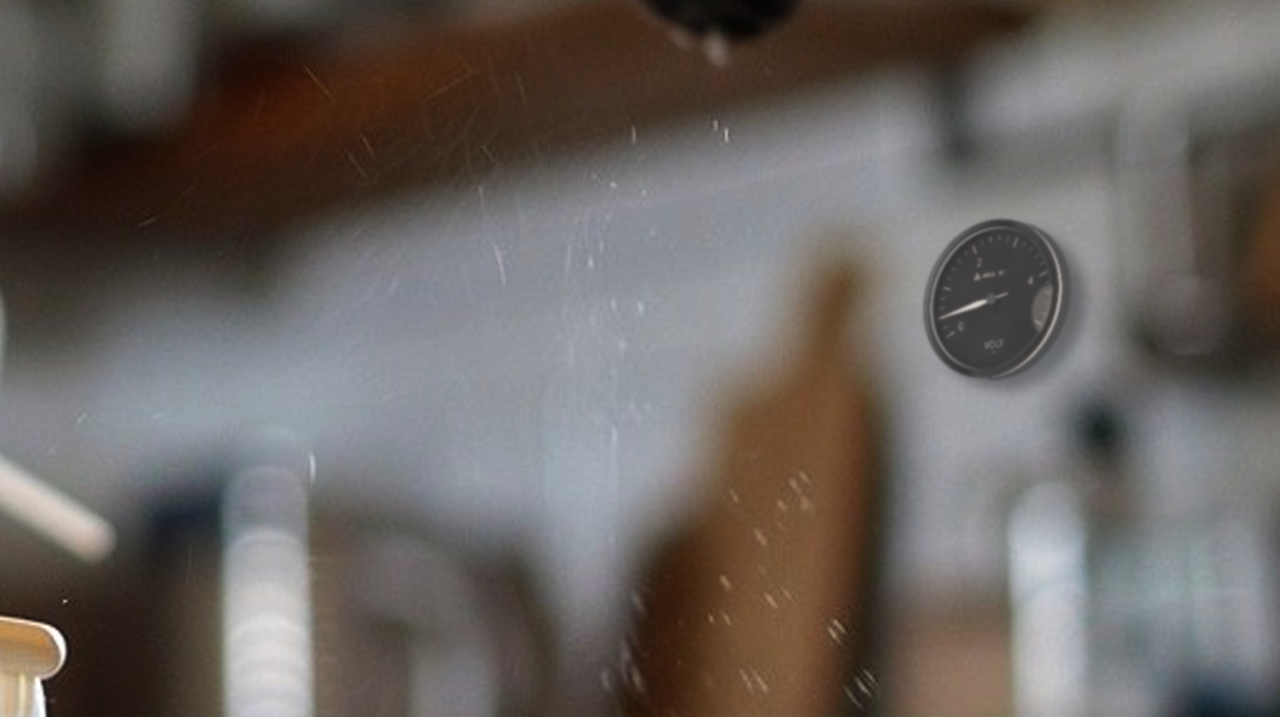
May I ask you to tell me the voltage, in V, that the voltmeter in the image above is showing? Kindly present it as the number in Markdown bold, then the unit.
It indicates **0.4** V
